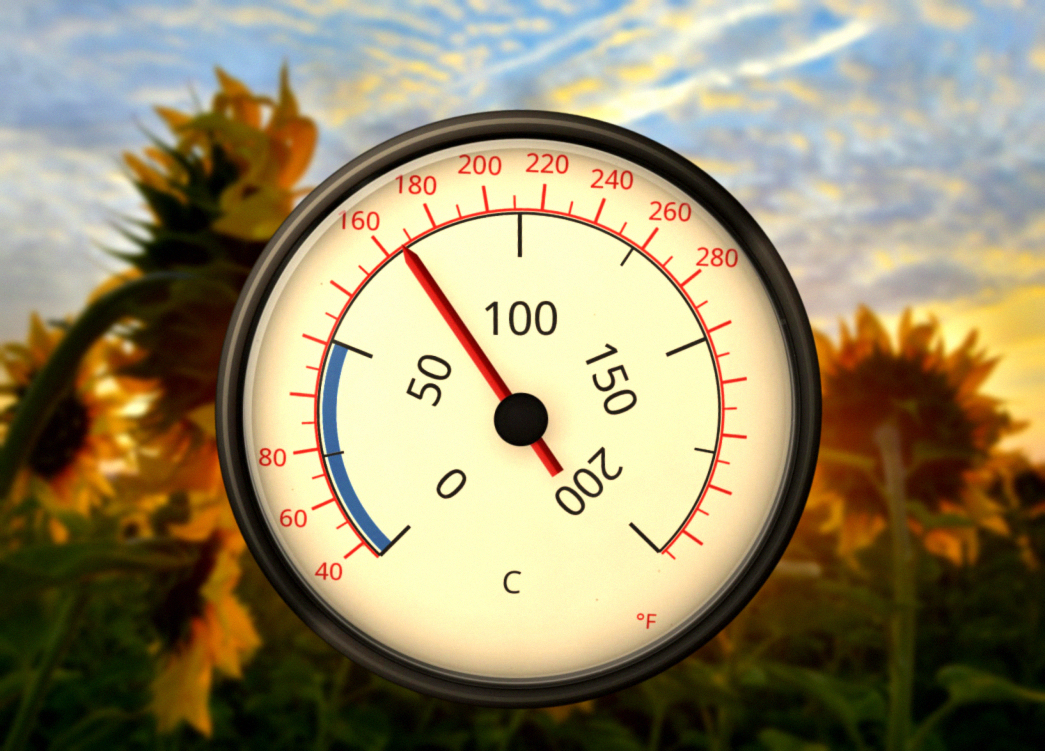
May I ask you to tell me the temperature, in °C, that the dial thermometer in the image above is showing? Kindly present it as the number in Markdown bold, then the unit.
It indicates **75** °C
